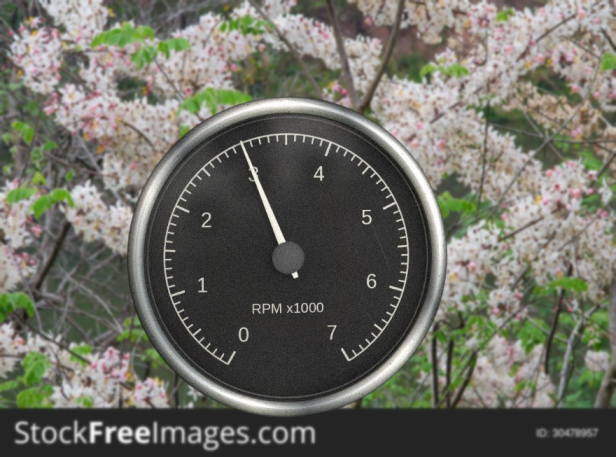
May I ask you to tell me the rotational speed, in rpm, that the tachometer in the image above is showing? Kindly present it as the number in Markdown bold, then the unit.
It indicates **3000** rpm
